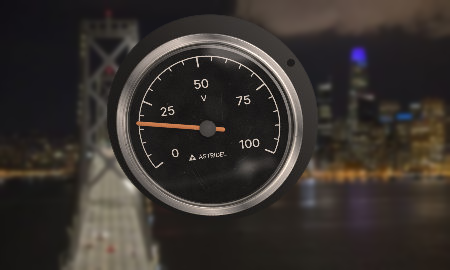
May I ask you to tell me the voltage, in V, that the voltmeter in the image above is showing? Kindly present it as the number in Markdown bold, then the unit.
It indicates **17.5** V
